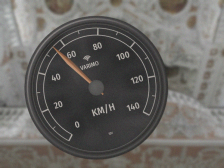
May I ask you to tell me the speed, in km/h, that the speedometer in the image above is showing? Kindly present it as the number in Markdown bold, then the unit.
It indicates **55** km/h
